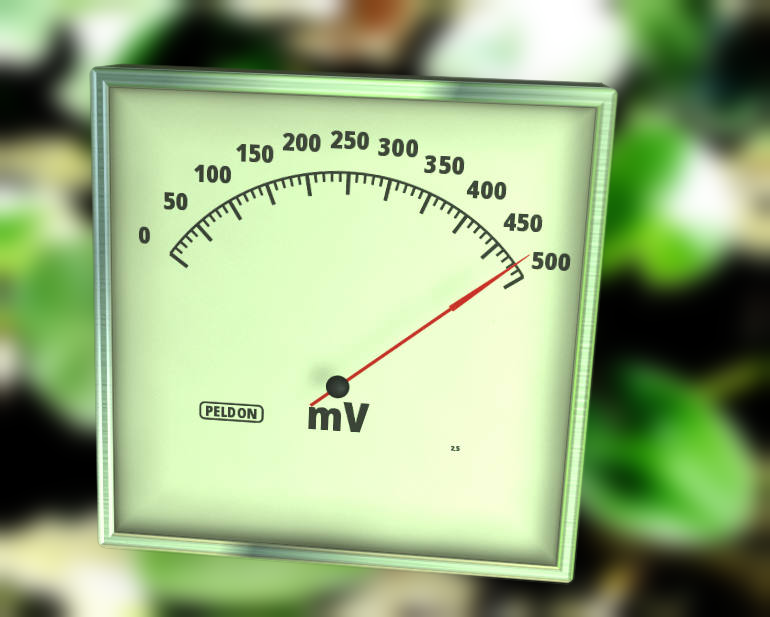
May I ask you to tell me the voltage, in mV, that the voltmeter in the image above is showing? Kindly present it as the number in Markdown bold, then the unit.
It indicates **480** mV
